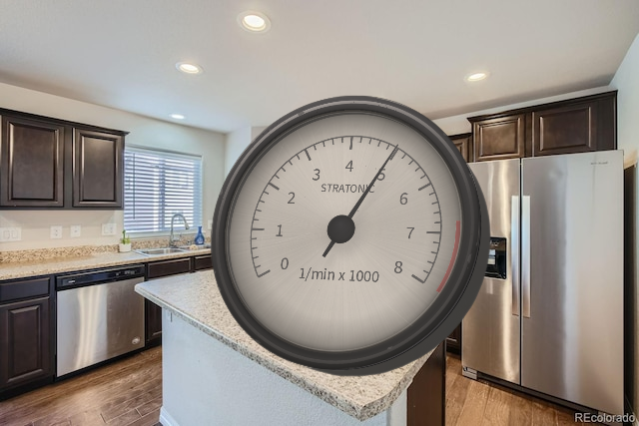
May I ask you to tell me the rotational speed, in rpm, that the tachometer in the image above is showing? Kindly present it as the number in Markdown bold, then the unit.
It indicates **5000** rpm
